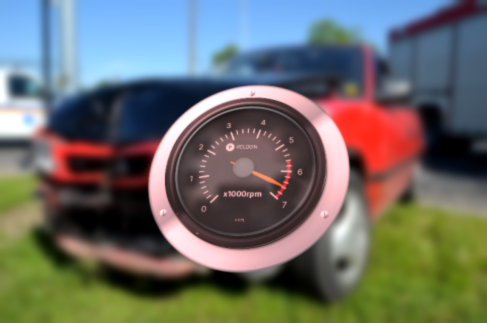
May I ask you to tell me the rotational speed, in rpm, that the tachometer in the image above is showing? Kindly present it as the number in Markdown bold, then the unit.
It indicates **6600** rpm
